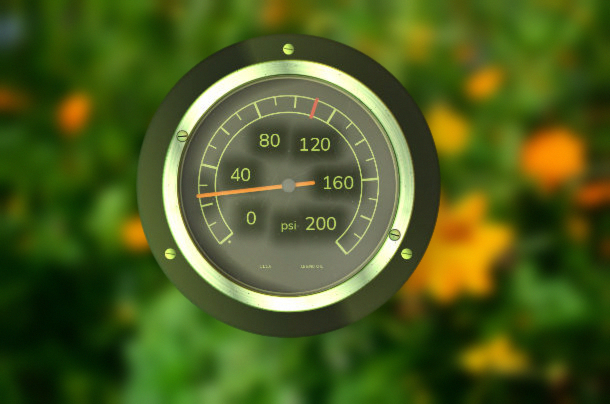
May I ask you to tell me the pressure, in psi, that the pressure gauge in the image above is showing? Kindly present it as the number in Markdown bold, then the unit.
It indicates **25** psi
